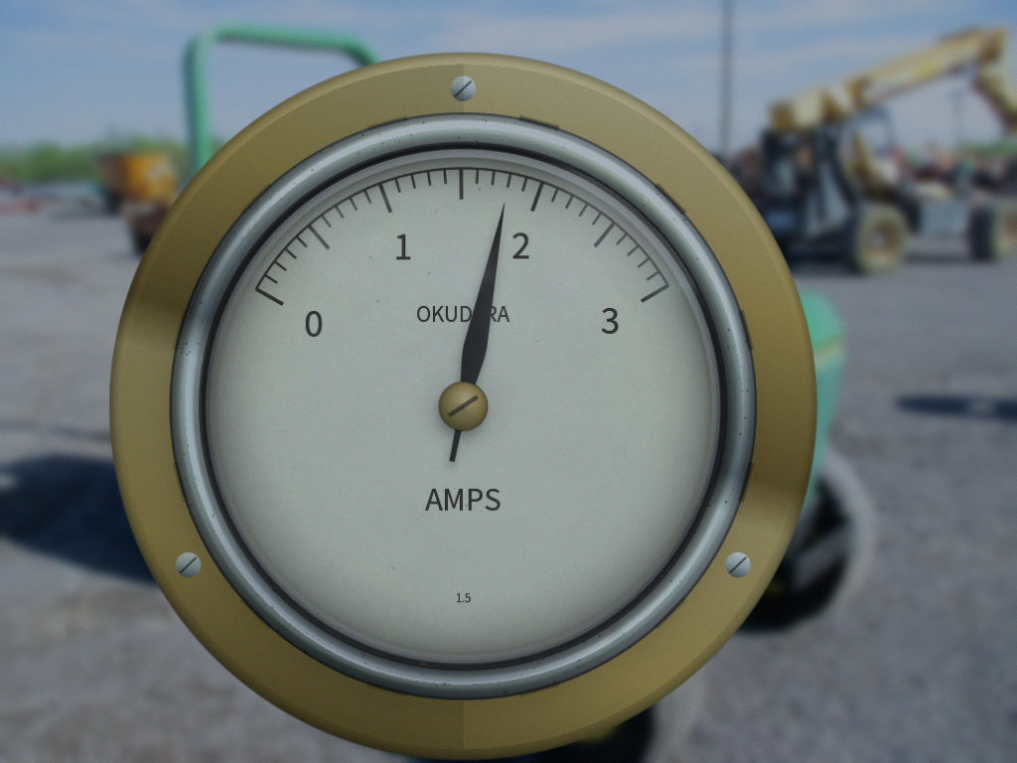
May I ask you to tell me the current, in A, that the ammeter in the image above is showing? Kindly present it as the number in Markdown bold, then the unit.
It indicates **1.8** A
